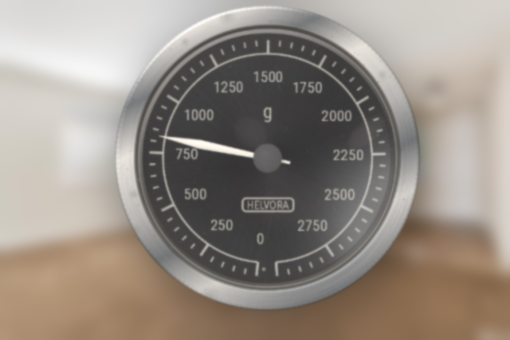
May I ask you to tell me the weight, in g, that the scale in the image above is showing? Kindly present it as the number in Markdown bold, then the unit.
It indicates **825** g
